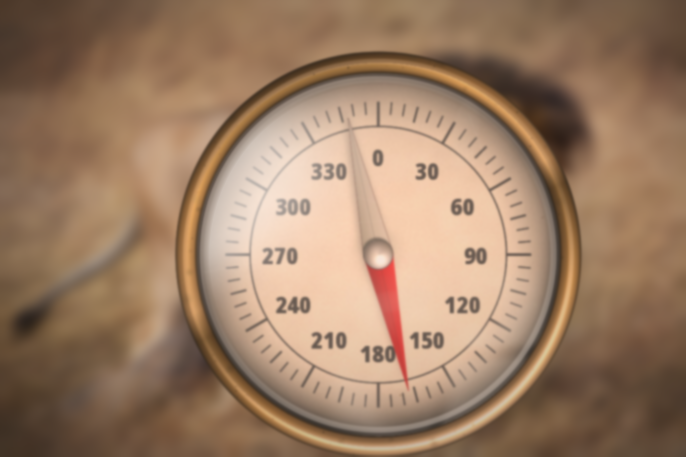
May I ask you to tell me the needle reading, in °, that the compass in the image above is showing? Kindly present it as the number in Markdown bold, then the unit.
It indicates **167.5** °
